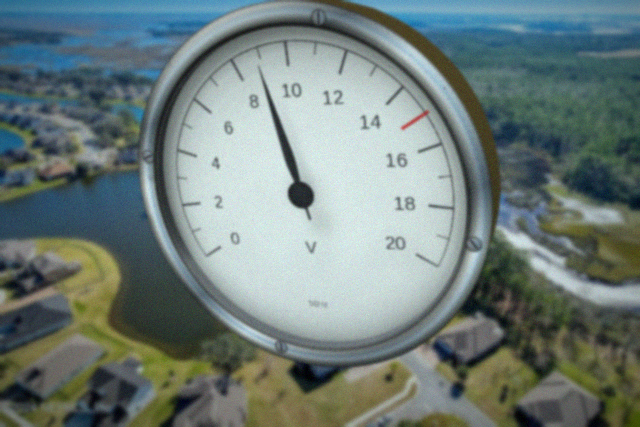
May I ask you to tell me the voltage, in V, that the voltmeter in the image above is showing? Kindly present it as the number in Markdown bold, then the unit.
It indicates **9** V
